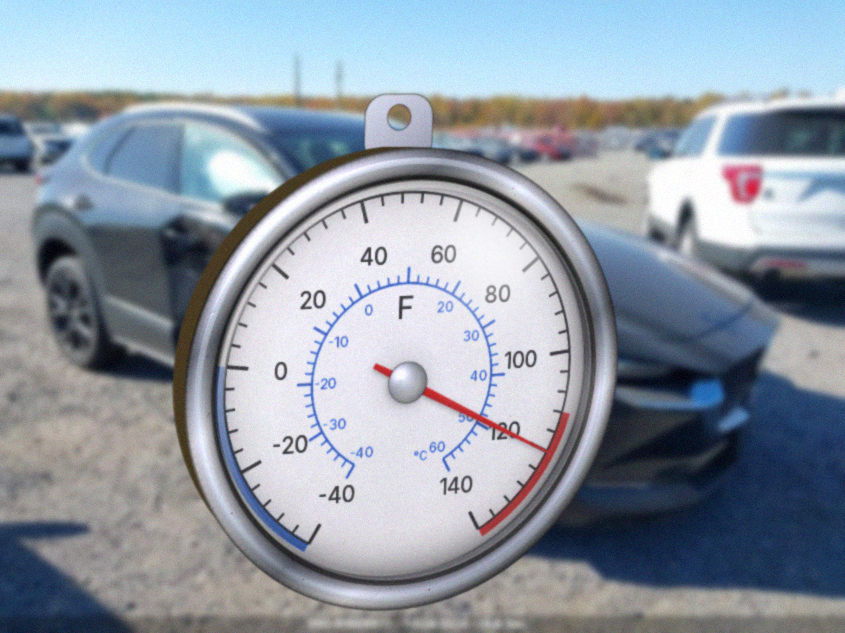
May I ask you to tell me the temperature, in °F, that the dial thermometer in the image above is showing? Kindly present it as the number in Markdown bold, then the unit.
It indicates **120** °F
